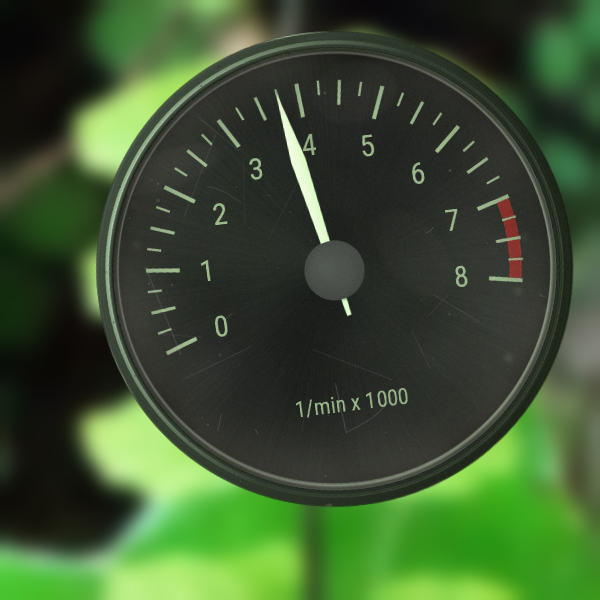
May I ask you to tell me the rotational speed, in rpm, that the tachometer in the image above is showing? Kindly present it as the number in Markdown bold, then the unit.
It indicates **3750** rpm
